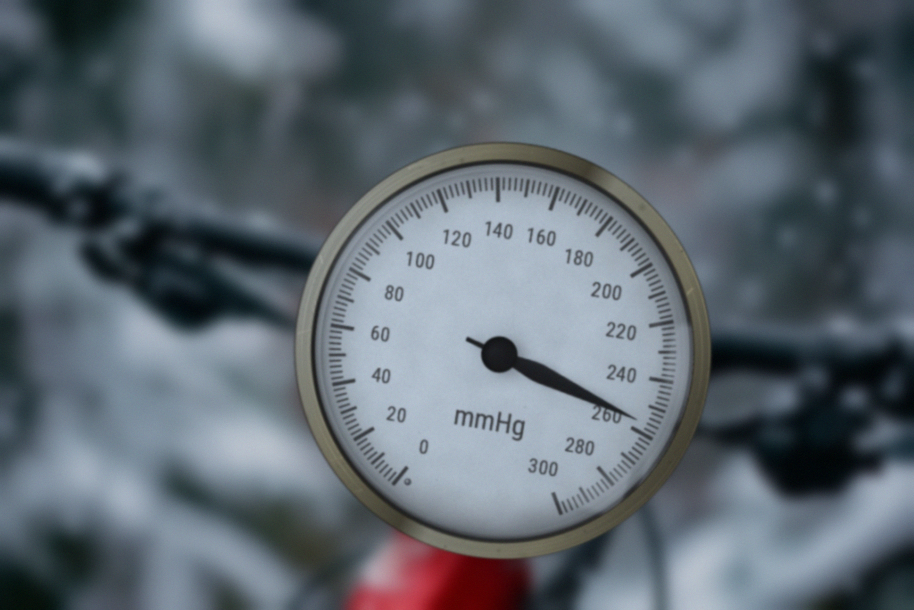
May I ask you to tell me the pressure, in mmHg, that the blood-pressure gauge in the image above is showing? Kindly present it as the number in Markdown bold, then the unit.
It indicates **256** mmHg
